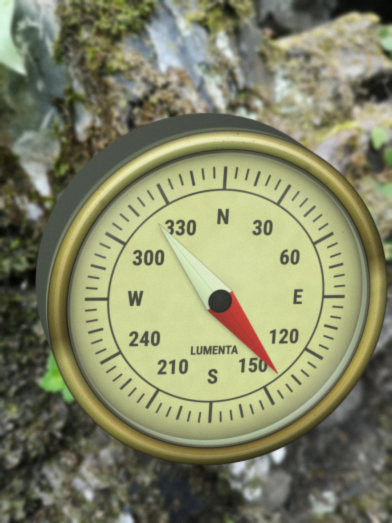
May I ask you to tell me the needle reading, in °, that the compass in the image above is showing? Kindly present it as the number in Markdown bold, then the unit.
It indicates **140** °
